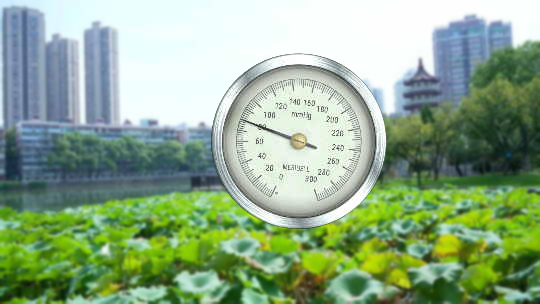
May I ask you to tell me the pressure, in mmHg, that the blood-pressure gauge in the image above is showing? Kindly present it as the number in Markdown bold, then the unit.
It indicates **80** mmHg
